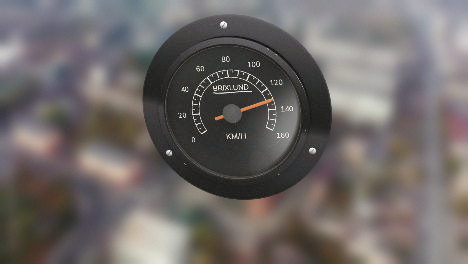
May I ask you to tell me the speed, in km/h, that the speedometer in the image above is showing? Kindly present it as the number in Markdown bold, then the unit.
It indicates **130** km/h
